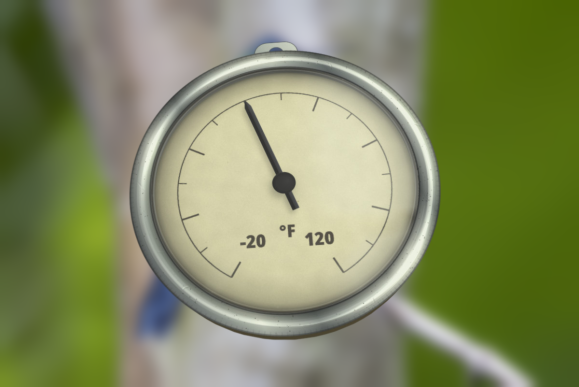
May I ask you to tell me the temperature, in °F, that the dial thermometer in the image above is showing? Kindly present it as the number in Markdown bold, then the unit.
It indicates **40** °F
